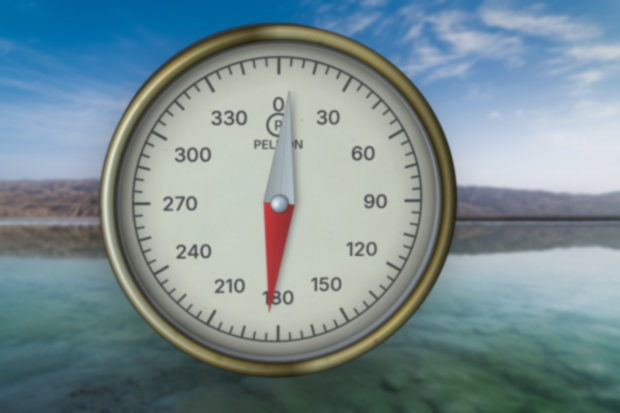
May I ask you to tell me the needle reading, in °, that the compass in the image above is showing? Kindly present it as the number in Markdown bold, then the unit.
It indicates **185** °
